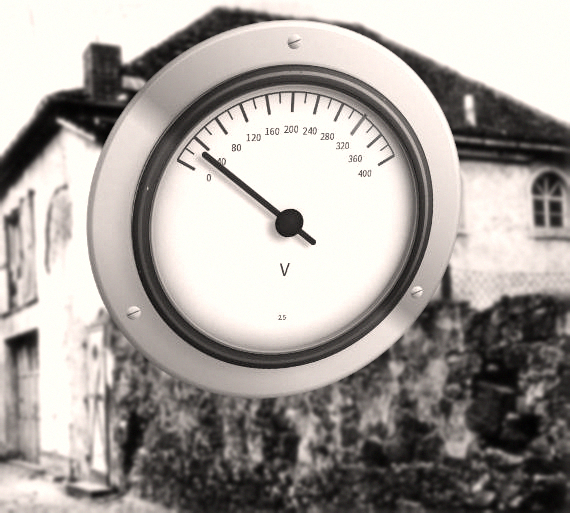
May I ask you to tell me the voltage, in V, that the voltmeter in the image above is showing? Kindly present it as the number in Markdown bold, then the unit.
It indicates **30** V
